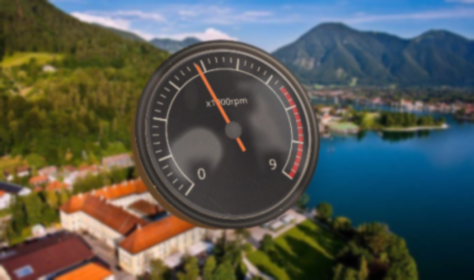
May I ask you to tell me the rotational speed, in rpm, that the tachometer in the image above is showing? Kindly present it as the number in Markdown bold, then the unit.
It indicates **3800** rpm
